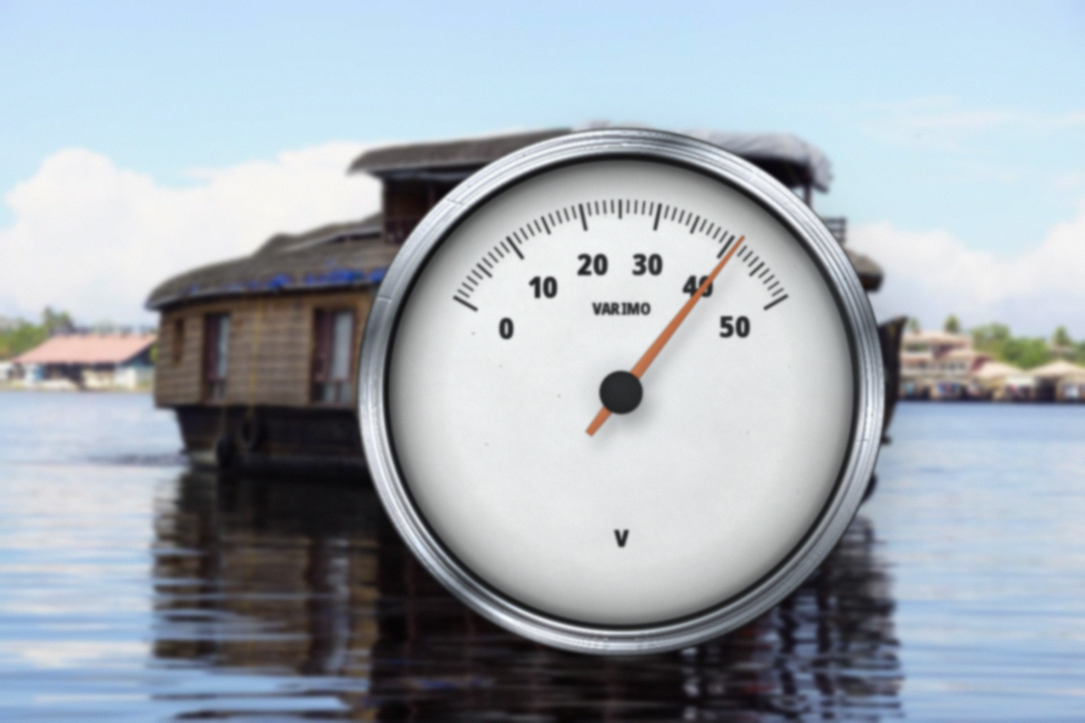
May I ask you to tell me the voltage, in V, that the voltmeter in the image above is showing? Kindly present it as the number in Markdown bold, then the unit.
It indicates **41** V
